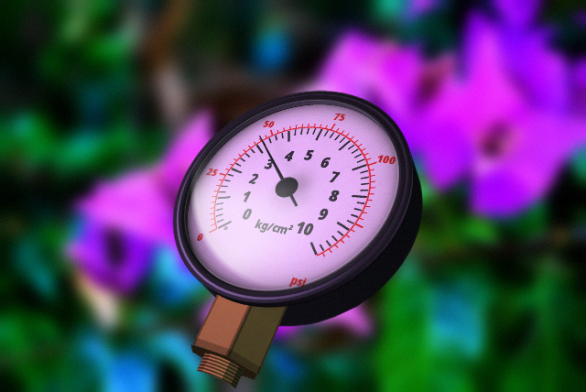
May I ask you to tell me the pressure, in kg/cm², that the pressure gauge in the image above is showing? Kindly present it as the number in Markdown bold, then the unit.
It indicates **3.2** kg/cm²
